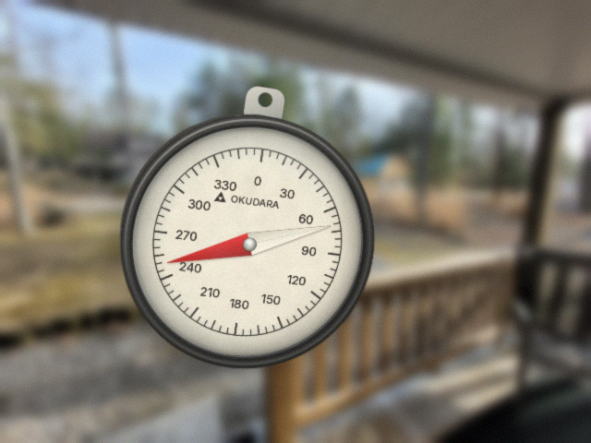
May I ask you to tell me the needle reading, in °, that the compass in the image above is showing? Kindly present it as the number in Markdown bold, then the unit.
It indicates **250** °
